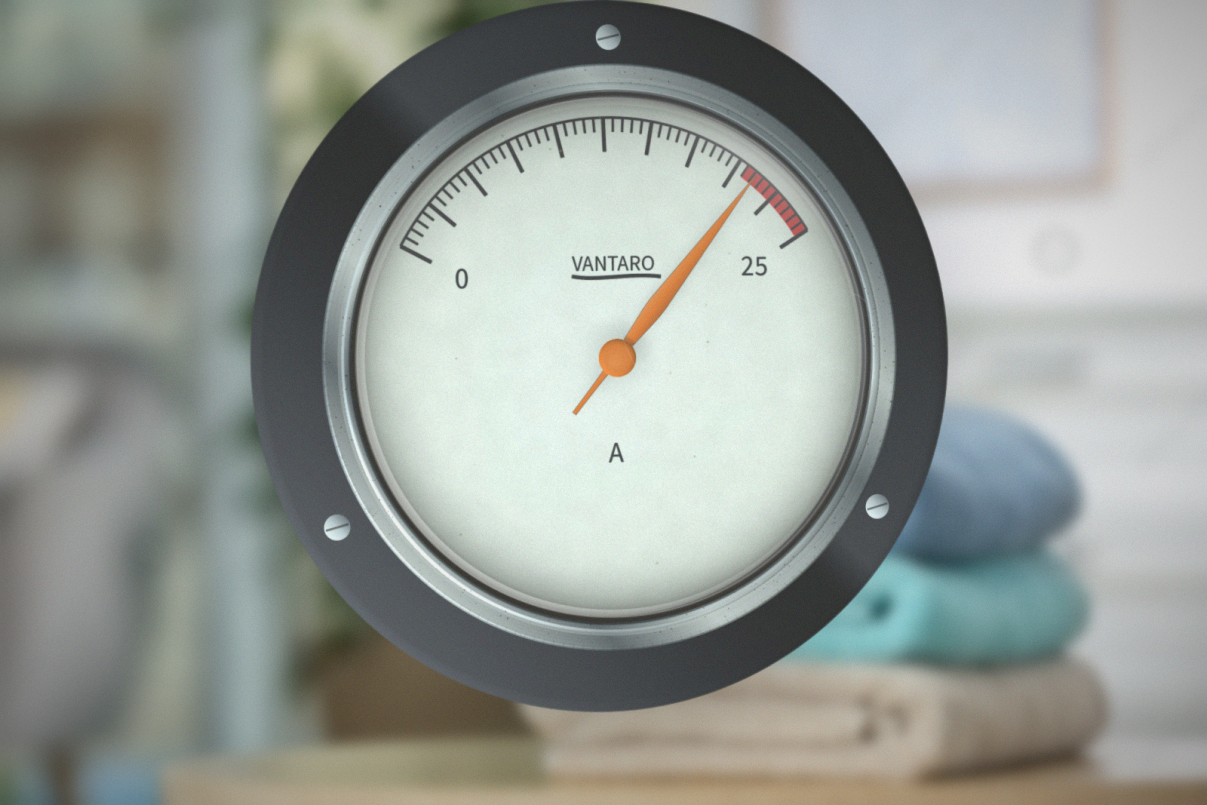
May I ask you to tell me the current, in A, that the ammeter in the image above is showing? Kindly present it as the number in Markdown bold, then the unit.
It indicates **21** A
